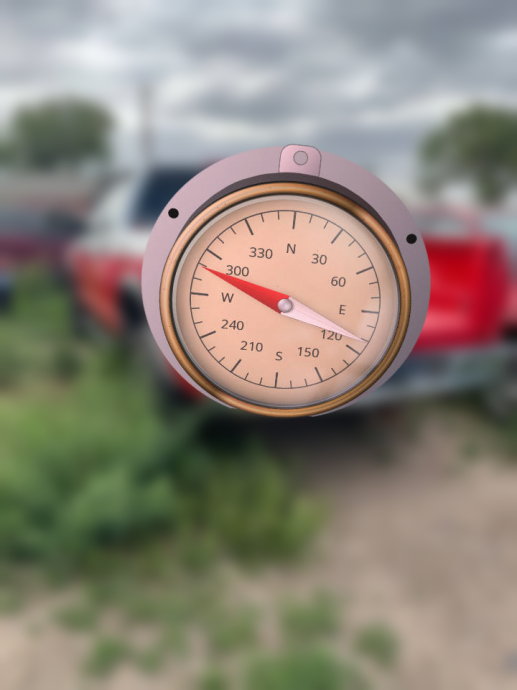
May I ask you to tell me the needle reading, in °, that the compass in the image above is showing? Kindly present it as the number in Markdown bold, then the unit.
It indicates **290** °
